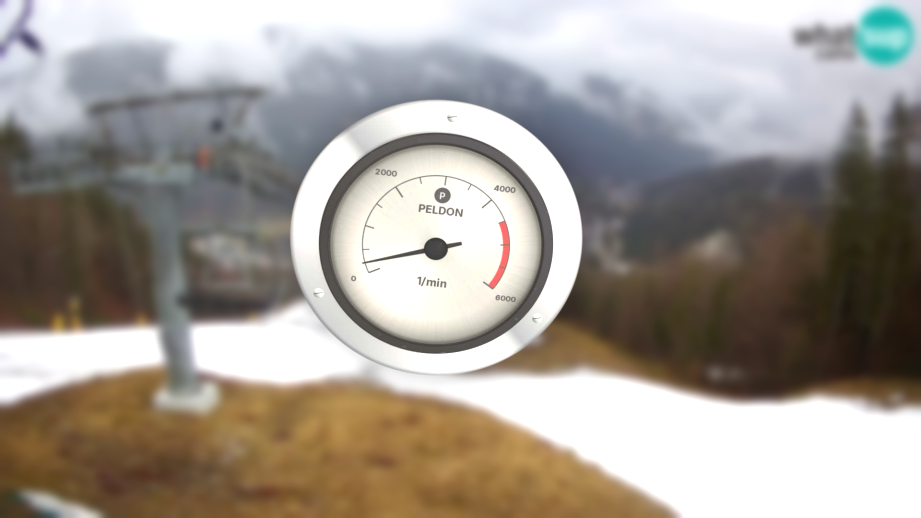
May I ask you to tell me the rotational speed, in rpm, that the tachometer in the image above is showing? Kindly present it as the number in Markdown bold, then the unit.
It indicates **250** rpm
